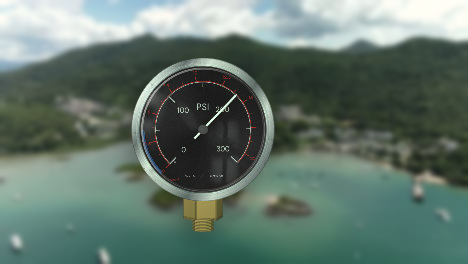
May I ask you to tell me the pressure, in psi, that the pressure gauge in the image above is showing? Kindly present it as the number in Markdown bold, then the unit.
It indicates **200** psi
